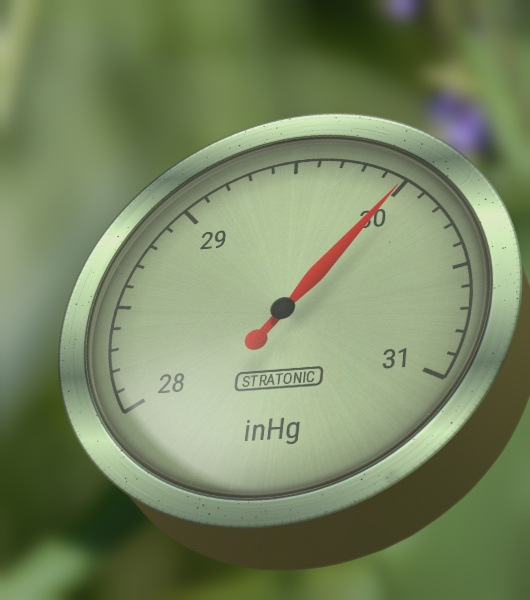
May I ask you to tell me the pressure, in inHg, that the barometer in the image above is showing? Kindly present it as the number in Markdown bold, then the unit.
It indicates **30** inHg
